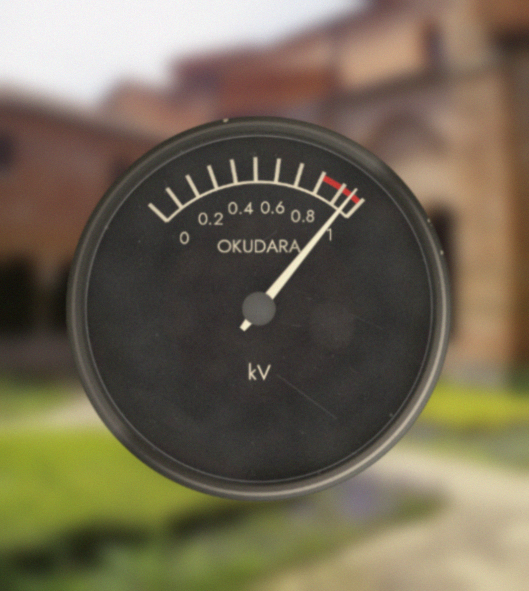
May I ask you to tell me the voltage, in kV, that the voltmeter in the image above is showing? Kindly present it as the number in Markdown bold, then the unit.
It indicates **0.95** kV
